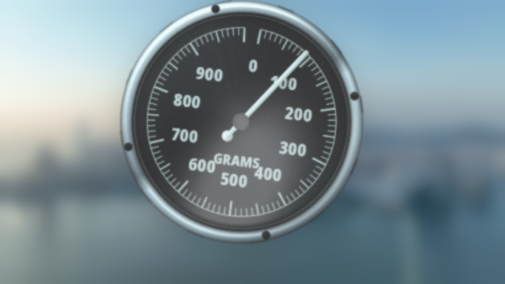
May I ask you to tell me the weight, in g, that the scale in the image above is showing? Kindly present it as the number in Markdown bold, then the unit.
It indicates **90** g
